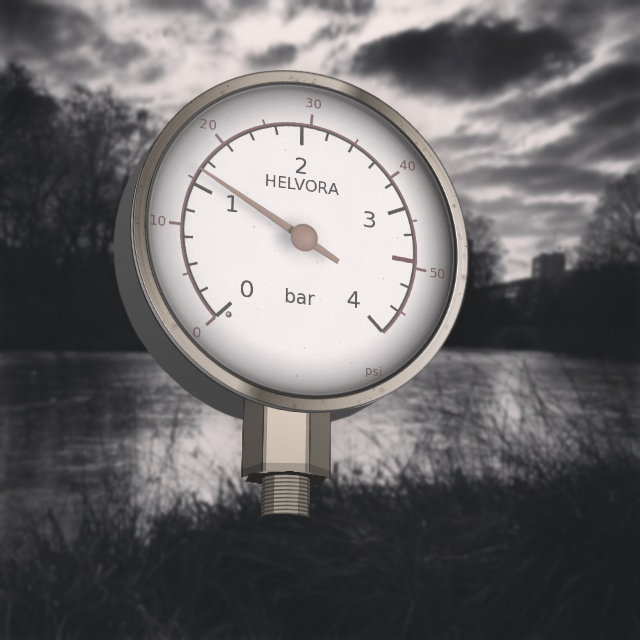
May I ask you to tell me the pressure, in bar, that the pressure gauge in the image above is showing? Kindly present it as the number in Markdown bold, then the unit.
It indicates **1.1** bar
